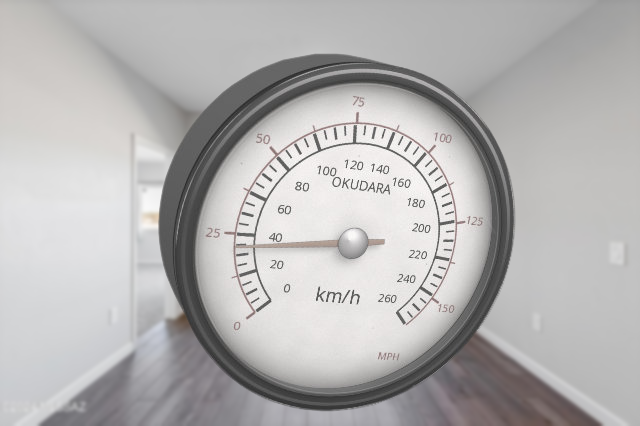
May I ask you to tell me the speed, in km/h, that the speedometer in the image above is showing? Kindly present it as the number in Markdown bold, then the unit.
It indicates **35** km/h
